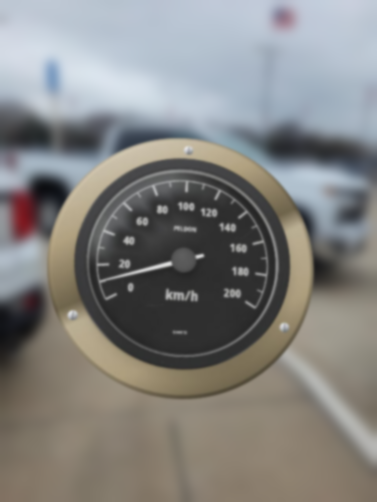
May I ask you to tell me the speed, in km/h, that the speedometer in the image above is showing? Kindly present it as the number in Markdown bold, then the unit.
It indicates **10** km/h
